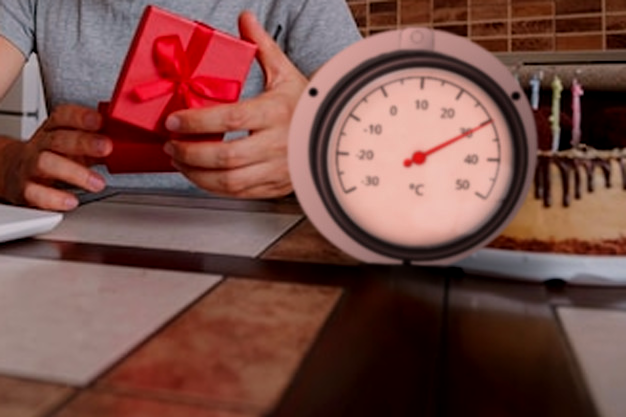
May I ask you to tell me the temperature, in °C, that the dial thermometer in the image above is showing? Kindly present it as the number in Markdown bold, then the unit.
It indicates **30** °C
